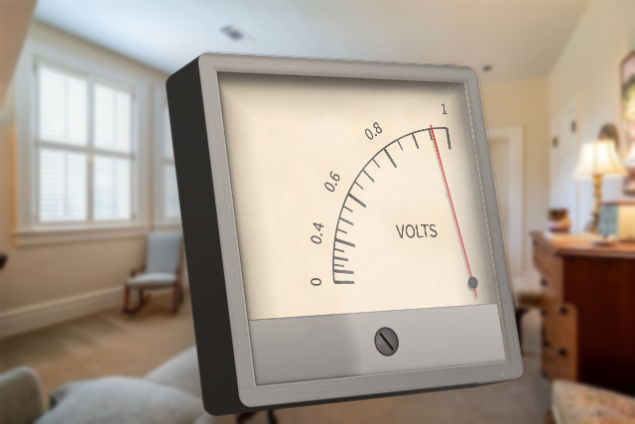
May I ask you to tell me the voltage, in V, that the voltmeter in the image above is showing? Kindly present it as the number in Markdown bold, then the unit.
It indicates **0.95** V
